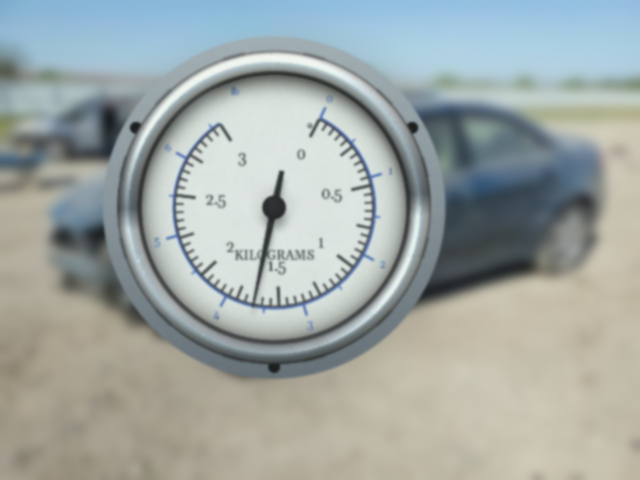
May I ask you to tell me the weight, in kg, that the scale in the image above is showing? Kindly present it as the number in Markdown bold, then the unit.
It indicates **1.65** kg
